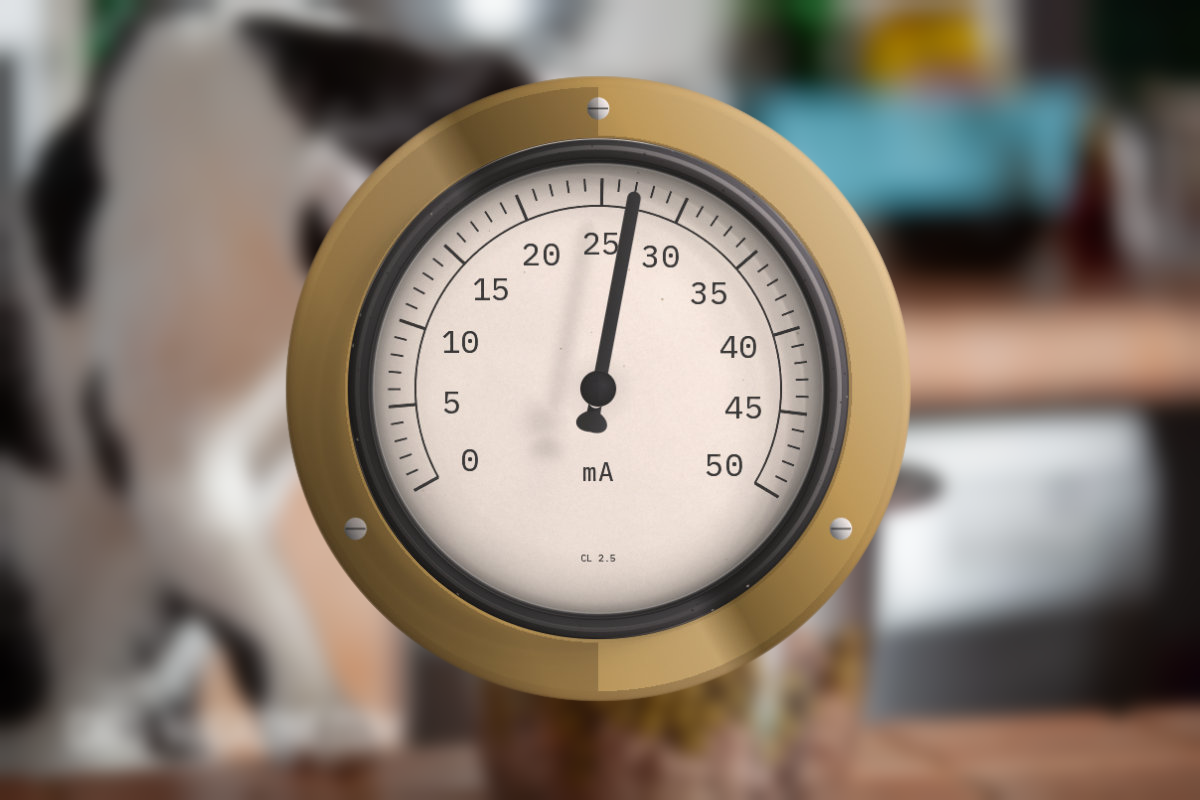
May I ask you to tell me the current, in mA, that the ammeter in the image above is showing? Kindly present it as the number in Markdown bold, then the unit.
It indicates **27** mA
